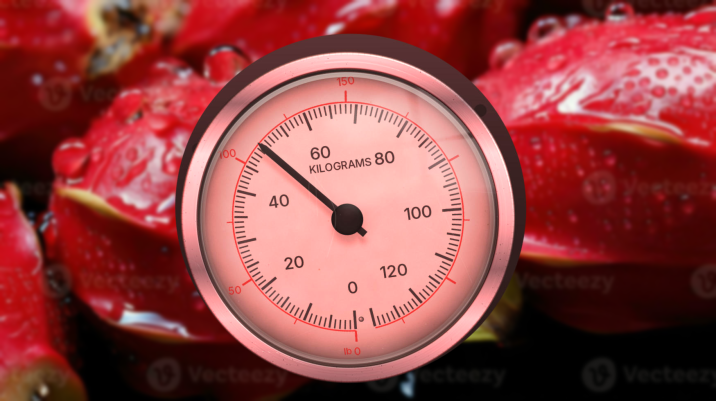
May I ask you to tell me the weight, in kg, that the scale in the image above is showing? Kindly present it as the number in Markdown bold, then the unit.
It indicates **50** kg
